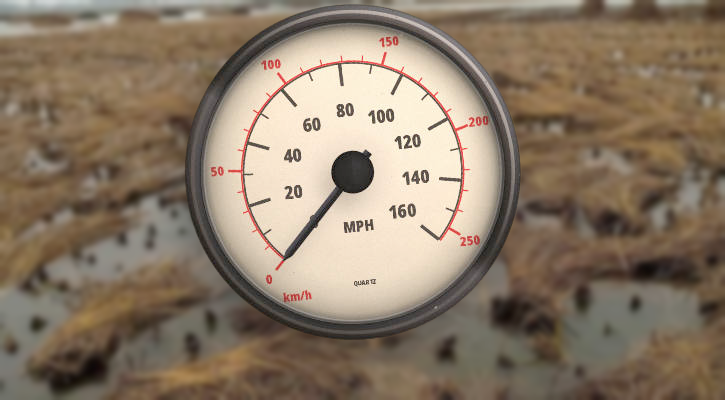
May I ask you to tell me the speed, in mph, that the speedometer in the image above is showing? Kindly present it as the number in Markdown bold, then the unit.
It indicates **0** mph
